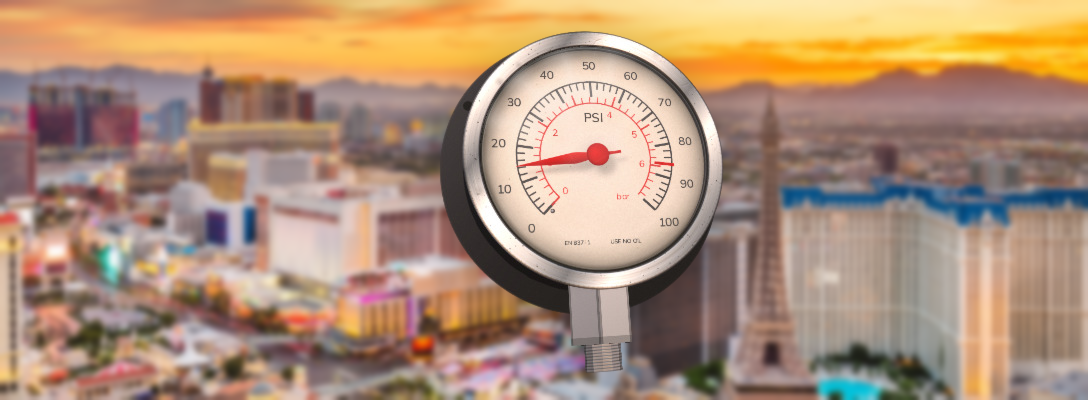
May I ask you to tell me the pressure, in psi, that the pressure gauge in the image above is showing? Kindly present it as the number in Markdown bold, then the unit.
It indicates **14** psi
